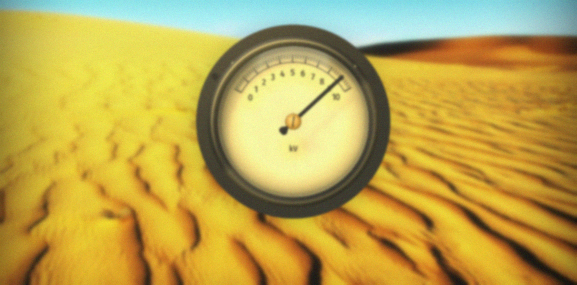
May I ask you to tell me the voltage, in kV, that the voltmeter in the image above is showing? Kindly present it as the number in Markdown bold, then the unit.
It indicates **9** kV
